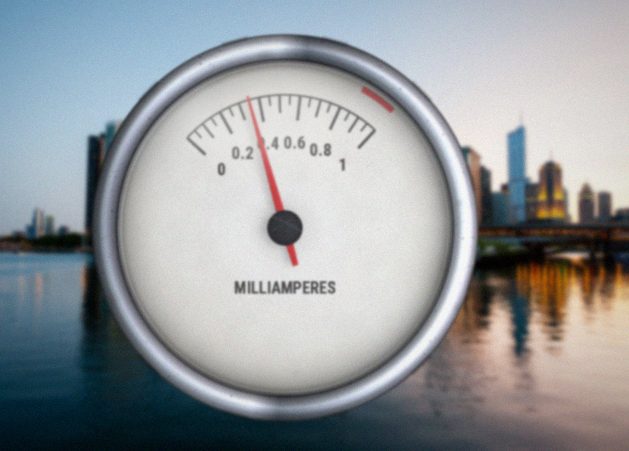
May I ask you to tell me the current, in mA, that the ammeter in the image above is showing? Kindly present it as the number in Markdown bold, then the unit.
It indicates **0.35** mA
